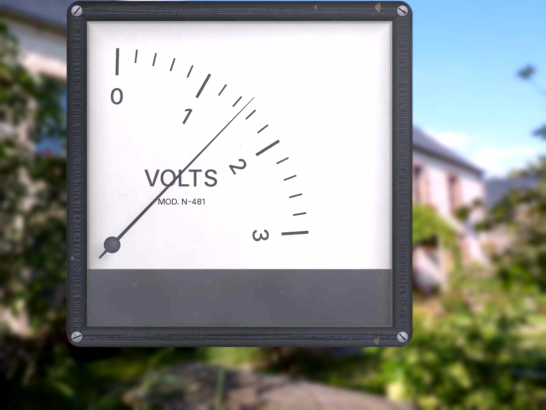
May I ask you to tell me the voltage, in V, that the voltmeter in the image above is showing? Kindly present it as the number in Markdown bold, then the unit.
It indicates **1.5** V
